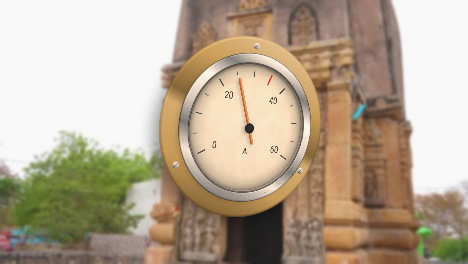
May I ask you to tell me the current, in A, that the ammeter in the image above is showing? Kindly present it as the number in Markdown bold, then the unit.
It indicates **25** A
